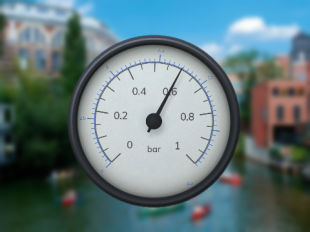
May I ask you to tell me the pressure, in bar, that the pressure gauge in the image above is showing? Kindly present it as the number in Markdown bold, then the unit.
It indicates **0.6** bar
